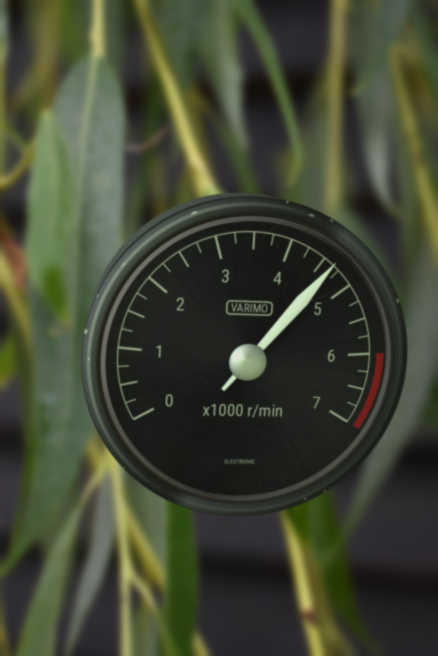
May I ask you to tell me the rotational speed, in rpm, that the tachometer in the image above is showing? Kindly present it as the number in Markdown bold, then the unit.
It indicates **4625** rpm
